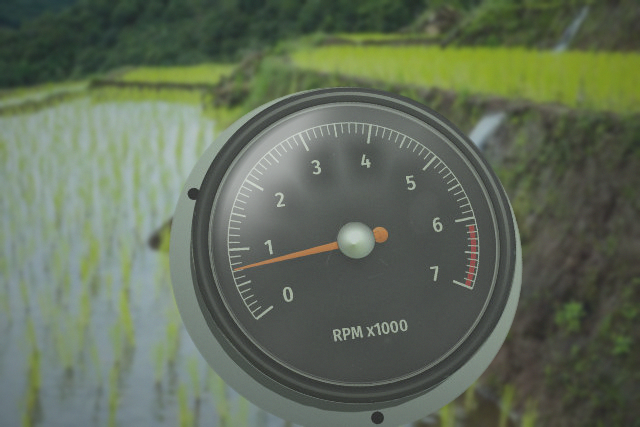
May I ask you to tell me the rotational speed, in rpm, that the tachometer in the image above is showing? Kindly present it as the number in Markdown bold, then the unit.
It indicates **700** rpm
